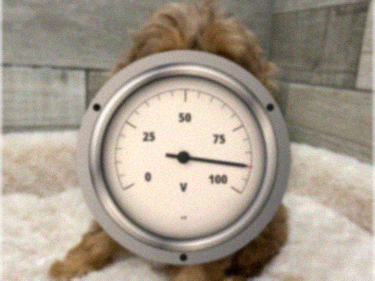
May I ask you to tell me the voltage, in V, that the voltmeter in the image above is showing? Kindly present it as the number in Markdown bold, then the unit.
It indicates **90** V
